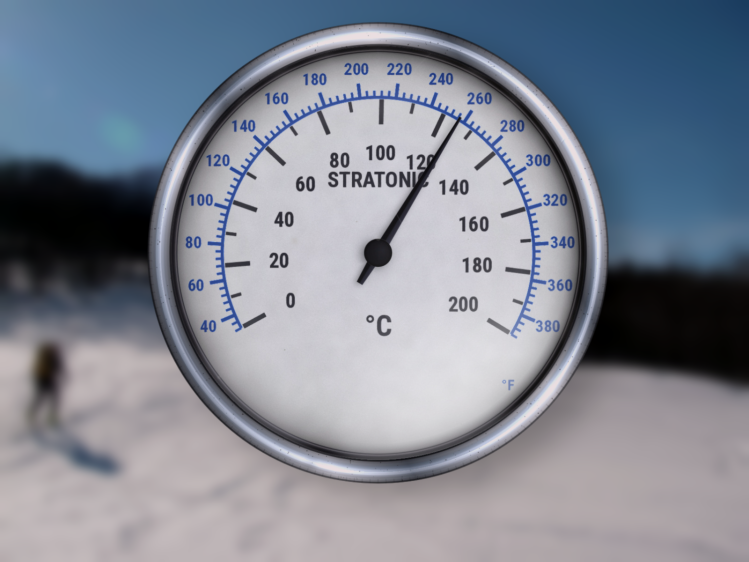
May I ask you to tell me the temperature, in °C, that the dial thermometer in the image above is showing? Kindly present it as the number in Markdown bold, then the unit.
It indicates **125** °C
